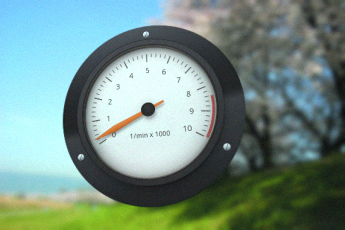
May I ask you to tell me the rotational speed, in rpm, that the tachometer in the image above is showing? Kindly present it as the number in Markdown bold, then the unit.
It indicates **200** rpm
